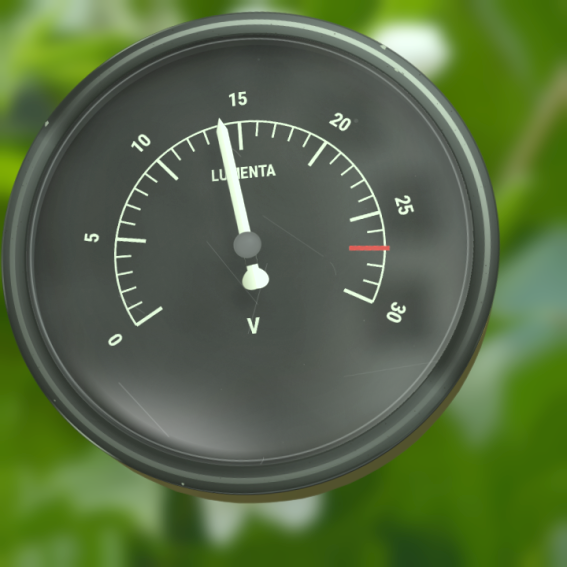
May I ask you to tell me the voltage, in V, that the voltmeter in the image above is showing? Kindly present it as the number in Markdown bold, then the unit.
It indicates **14** V
